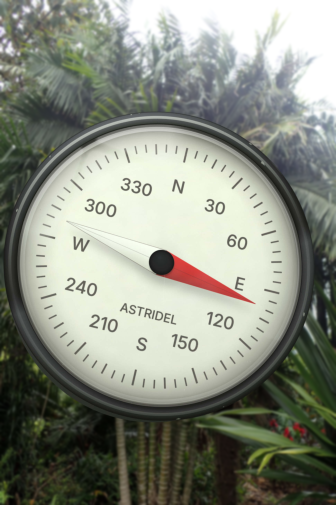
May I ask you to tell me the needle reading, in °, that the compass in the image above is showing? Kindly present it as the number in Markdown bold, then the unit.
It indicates **100** °
